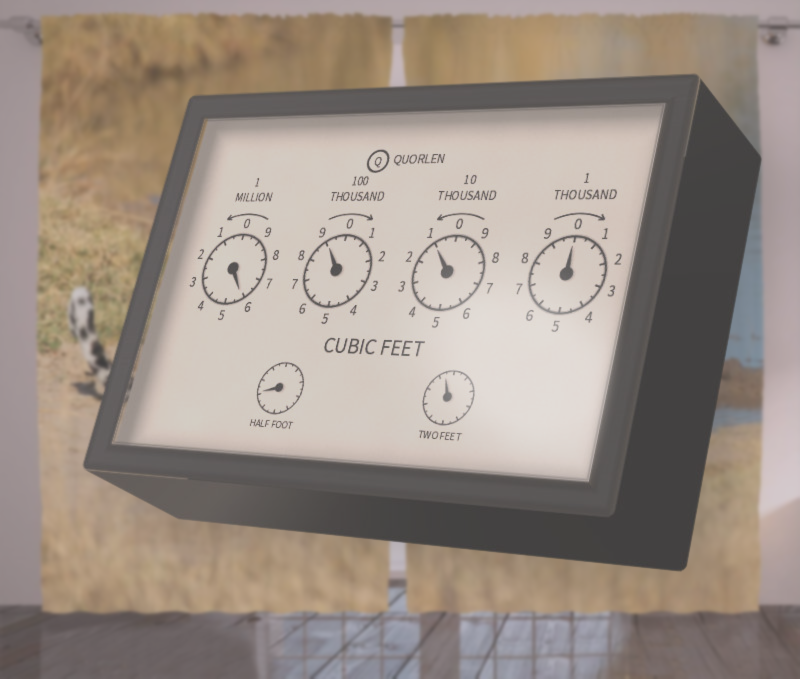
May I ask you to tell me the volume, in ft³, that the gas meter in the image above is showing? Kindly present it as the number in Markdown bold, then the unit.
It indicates **591000** ft³
